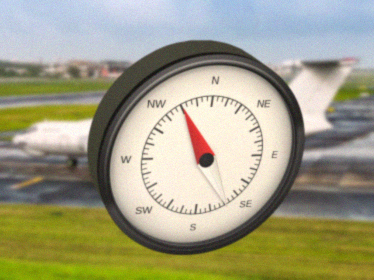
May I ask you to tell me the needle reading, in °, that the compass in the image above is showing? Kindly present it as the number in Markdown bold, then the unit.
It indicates **330** °
